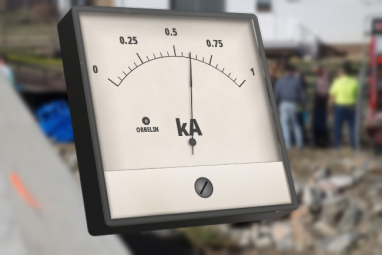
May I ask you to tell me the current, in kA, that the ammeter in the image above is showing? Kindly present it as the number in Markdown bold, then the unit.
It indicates **0.6** kA
